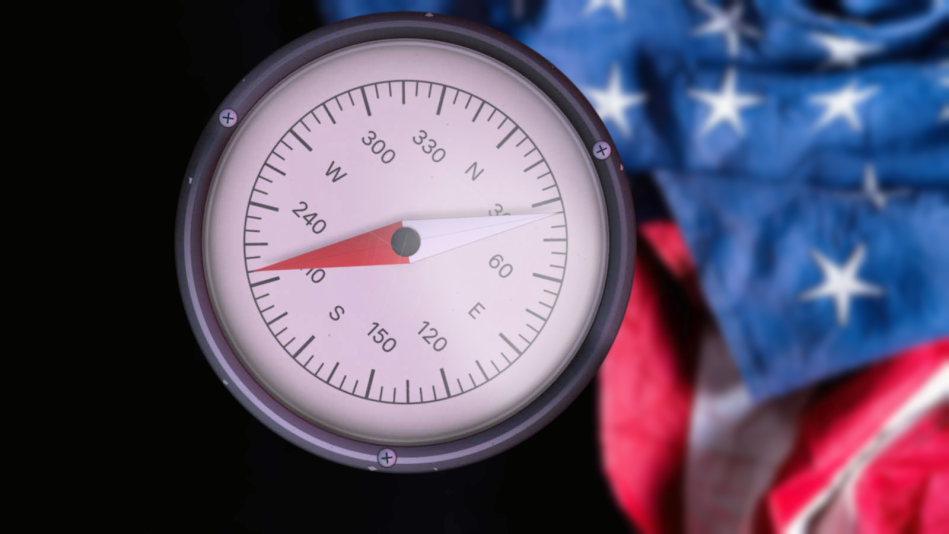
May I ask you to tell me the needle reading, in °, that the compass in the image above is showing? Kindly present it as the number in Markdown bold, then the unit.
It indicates **215** °
